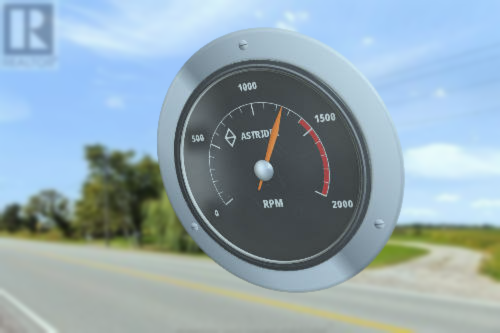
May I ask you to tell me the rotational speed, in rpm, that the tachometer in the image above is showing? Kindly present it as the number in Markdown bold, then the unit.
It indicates **1250** rpm
